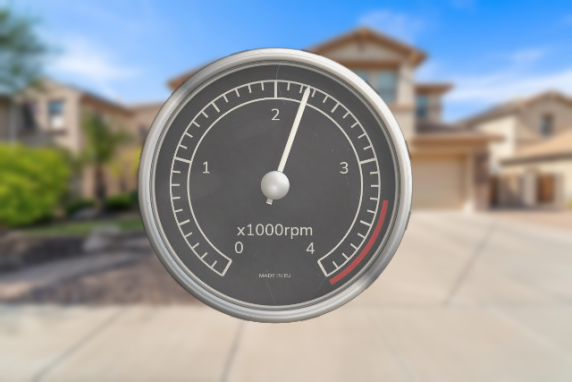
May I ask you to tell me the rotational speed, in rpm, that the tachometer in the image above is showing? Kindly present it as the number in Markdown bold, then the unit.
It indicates **2250** rpm
